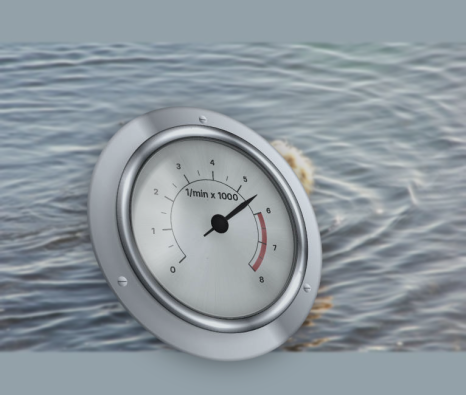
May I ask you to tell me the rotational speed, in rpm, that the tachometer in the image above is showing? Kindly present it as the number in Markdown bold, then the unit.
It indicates **5500** rpm
